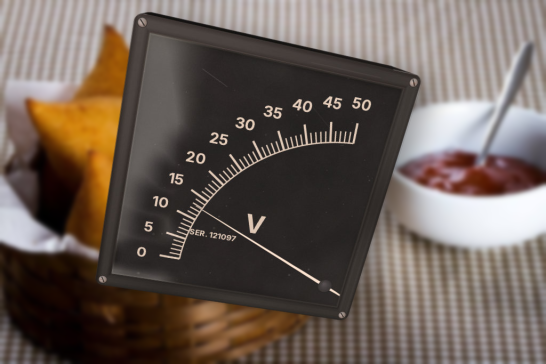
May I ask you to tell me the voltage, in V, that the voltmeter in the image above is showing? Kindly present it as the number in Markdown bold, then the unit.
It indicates **13** V
